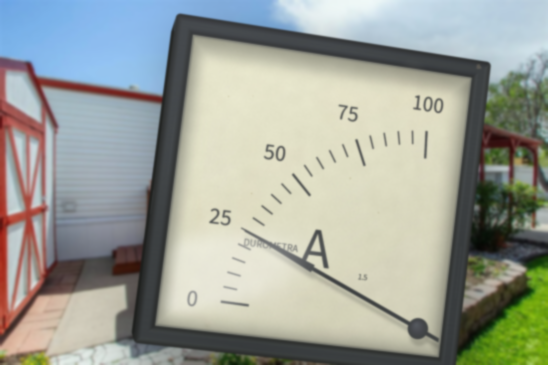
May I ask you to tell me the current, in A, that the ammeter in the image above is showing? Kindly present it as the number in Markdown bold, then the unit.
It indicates **25** A
